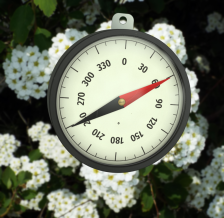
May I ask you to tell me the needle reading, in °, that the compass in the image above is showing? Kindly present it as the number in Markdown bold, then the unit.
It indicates **60** °
